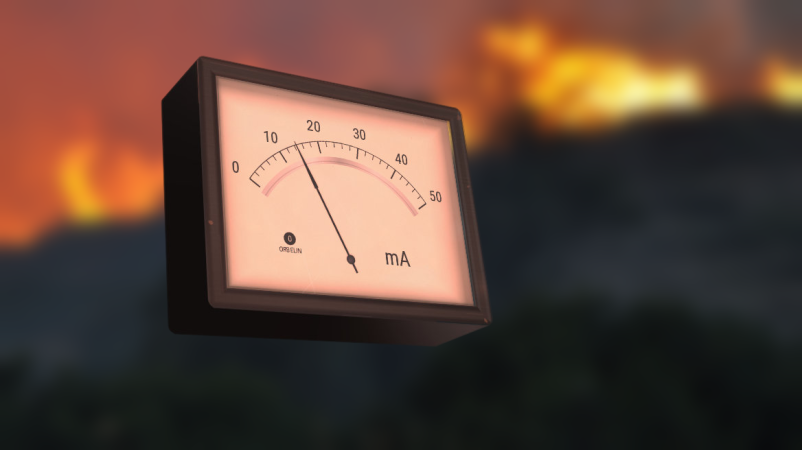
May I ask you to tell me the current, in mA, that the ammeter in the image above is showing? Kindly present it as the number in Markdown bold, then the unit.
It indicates **14** mA
